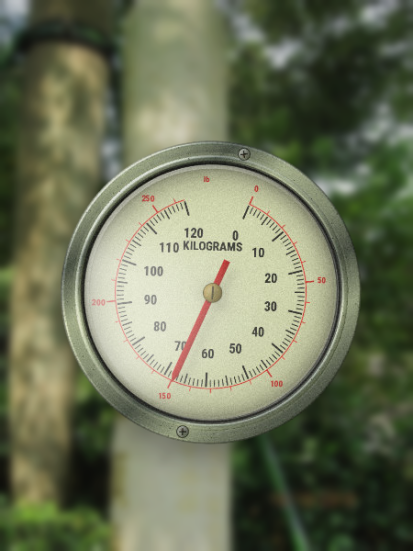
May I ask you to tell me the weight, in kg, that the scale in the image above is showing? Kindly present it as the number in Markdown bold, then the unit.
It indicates **68** kg
